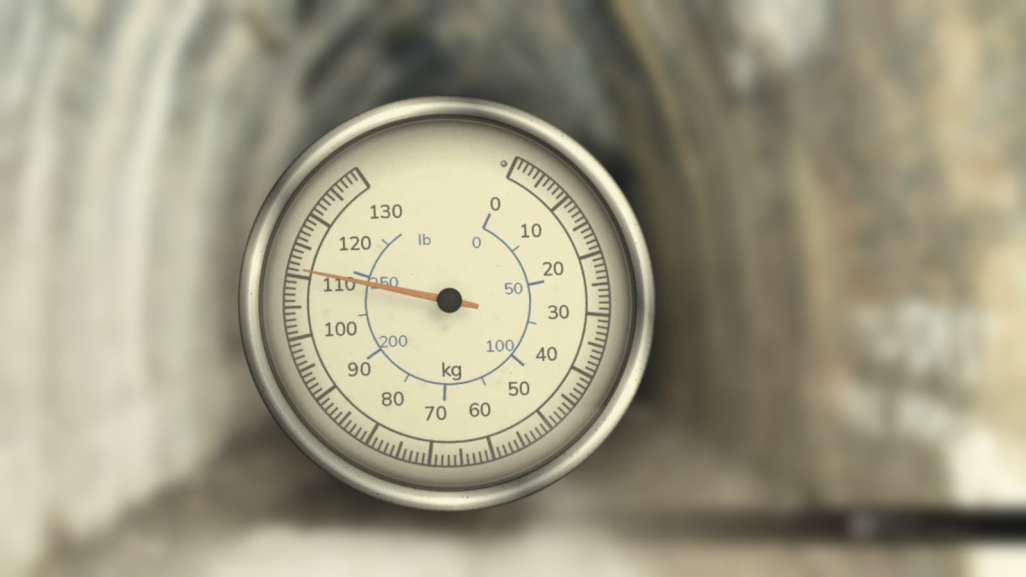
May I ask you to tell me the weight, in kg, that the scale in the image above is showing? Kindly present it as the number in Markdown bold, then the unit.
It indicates **111** kg
